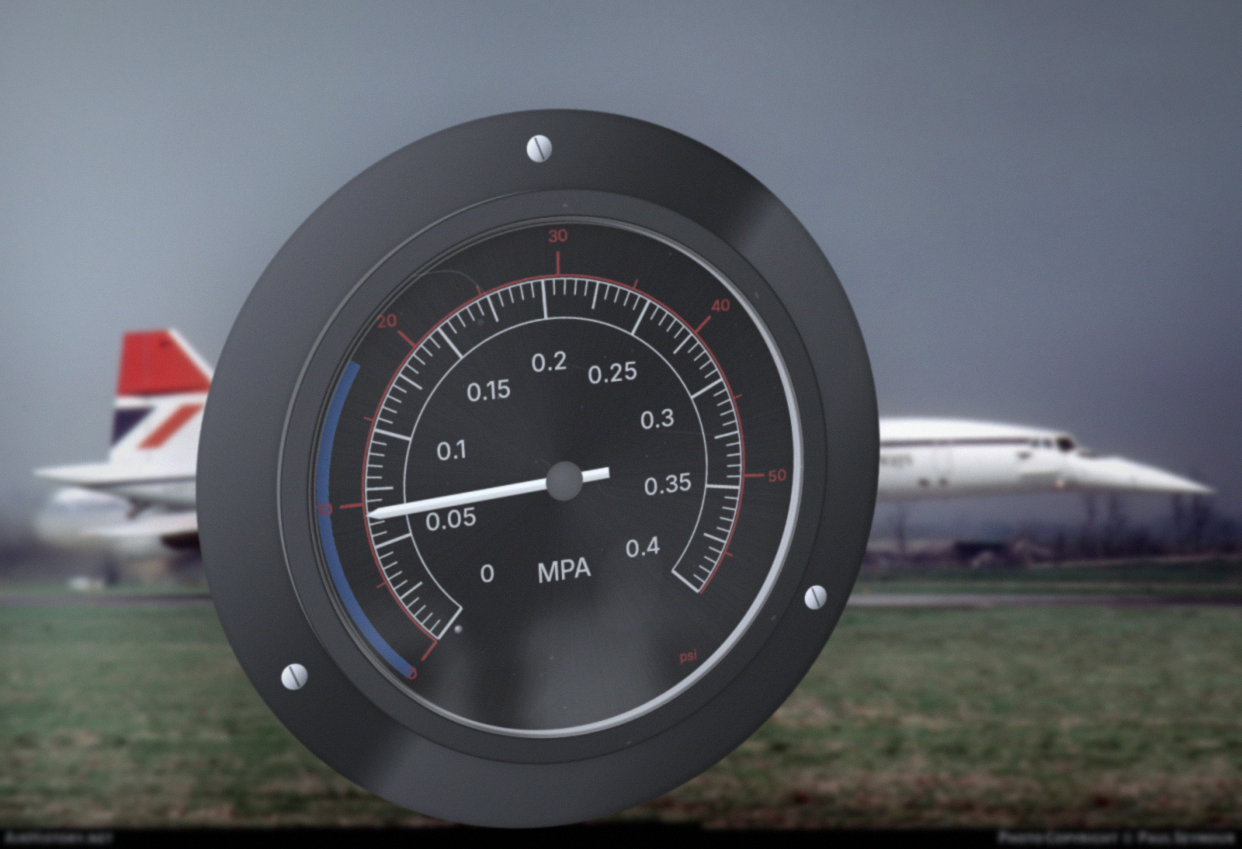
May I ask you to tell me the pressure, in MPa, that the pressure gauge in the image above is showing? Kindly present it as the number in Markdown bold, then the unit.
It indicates **0.065** MPa
